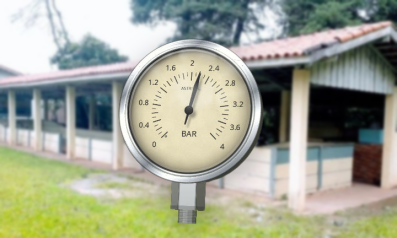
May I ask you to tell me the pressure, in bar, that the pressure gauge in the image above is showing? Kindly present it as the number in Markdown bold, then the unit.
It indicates **2.2** bar
